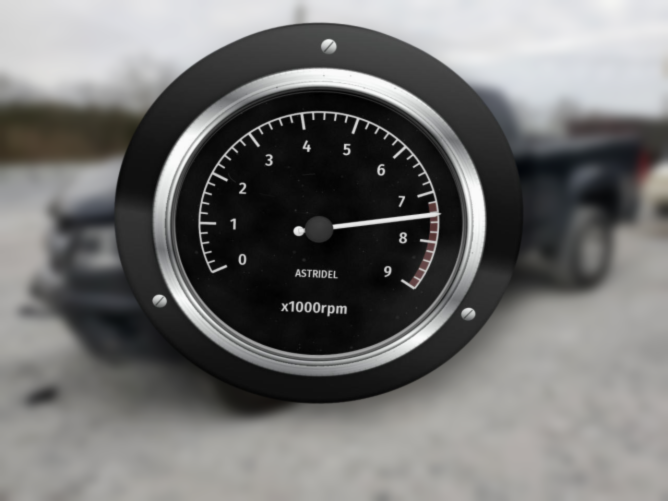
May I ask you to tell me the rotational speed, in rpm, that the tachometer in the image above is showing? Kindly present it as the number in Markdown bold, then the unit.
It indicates **7400** rpm
